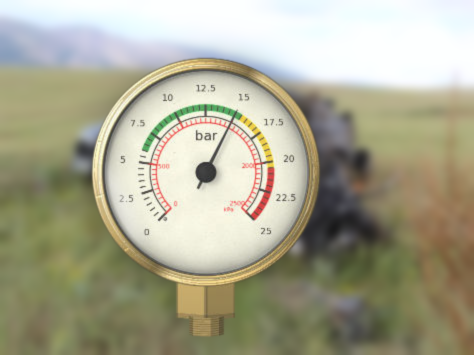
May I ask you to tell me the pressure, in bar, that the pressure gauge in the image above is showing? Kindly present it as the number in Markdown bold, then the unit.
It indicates **15** bar
